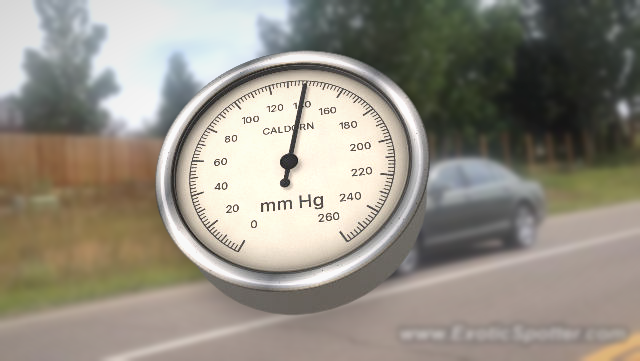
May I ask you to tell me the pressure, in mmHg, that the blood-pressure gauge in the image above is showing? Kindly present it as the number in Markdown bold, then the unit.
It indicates **140** mmHg
